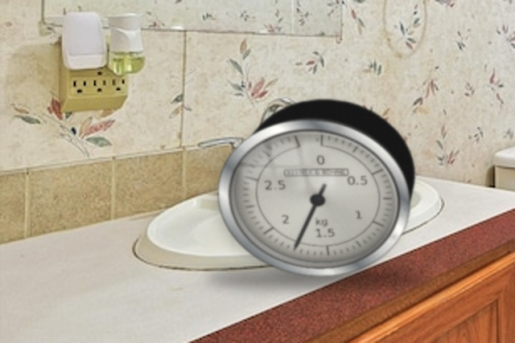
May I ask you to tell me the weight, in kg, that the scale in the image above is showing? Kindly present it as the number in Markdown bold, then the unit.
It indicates **1.75** kg
